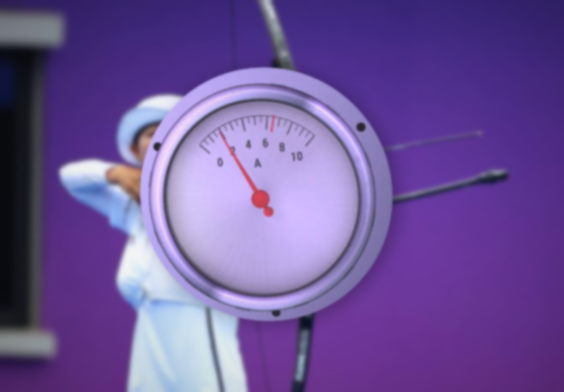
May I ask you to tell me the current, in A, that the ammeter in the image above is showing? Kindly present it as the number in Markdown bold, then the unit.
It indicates **2** A
